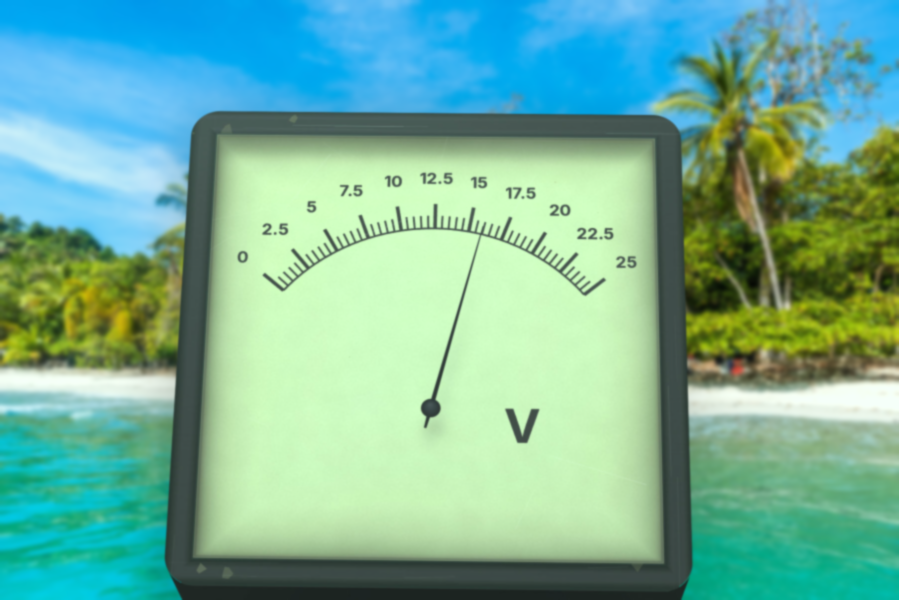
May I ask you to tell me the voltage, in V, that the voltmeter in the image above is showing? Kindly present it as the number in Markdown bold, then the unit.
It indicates **16** V
